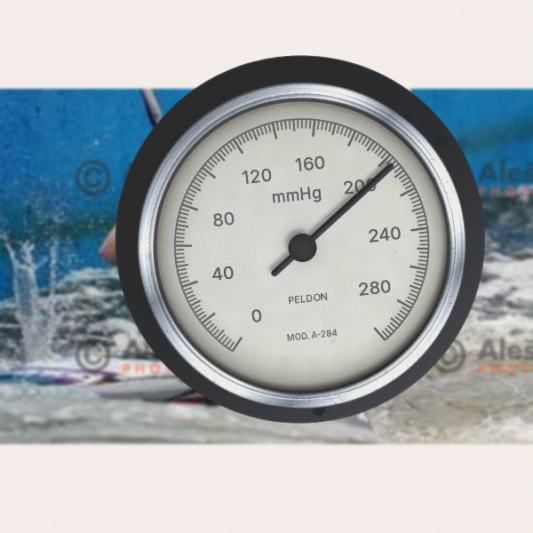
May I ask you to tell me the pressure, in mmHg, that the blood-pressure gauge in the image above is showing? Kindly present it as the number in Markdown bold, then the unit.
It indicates **204** mmHg
